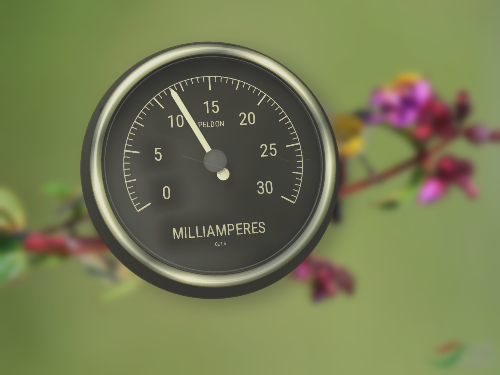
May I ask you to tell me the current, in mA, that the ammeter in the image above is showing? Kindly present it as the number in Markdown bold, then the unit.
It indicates **11.5** mA
